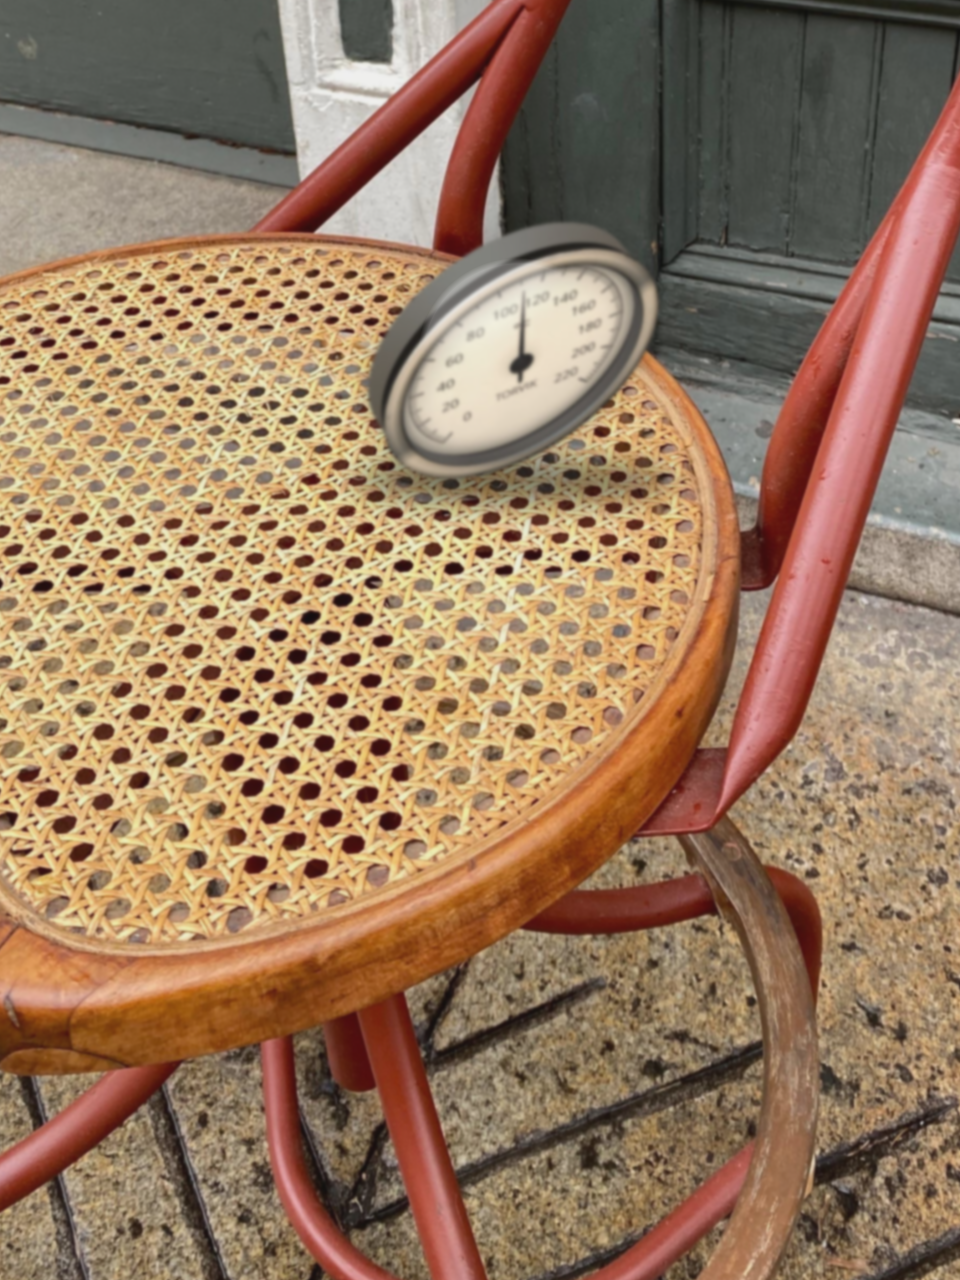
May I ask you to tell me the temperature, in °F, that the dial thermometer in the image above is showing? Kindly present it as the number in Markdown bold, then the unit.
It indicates **110** °F
